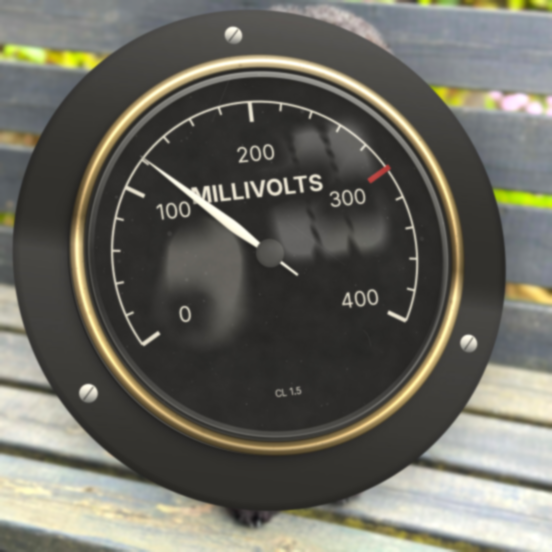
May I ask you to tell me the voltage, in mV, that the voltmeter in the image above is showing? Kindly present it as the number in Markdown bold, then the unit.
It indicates **120** mV
